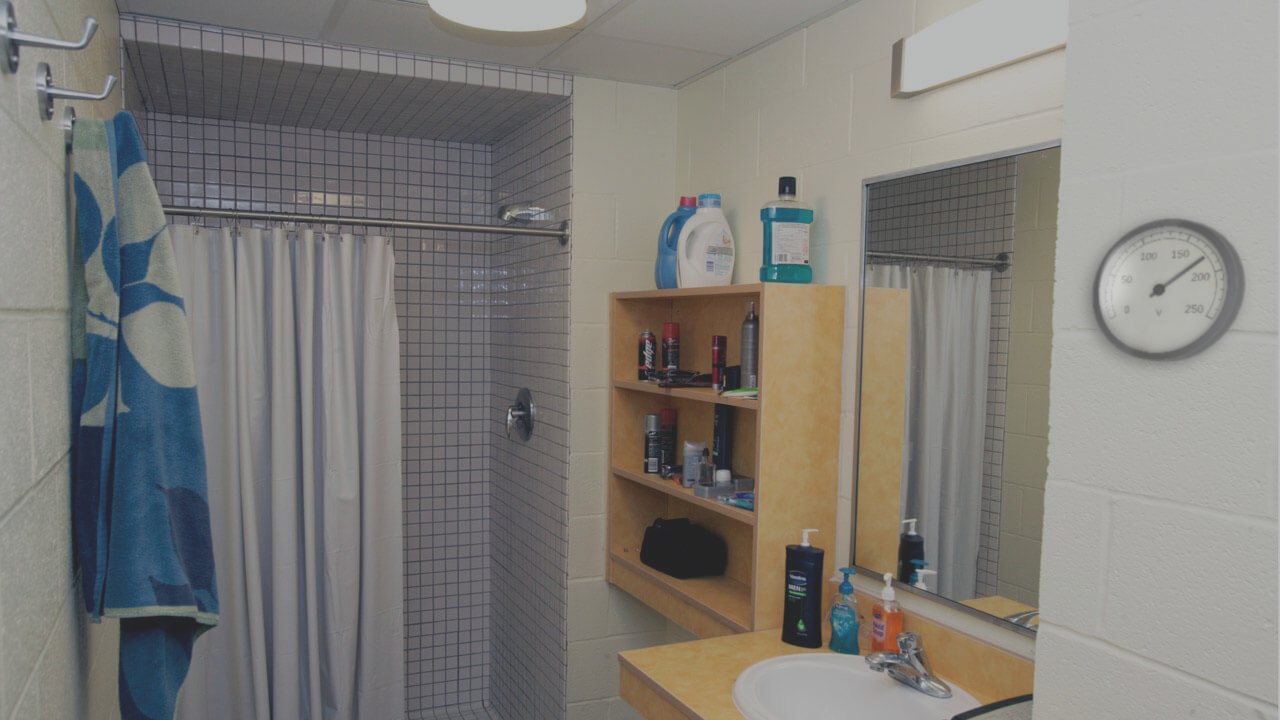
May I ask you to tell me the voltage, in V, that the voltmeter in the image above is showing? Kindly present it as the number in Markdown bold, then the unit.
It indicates **180** V
